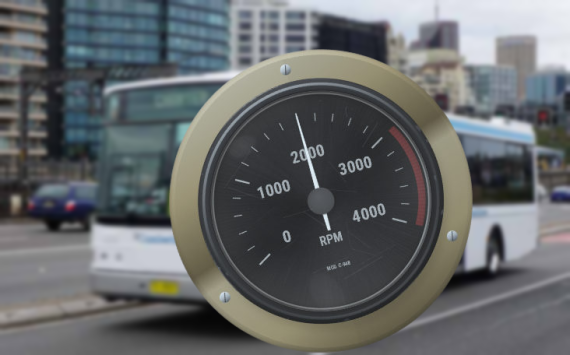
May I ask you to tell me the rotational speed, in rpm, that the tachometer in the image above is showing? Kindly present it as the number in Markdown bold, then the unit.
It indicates **2000** rpm
